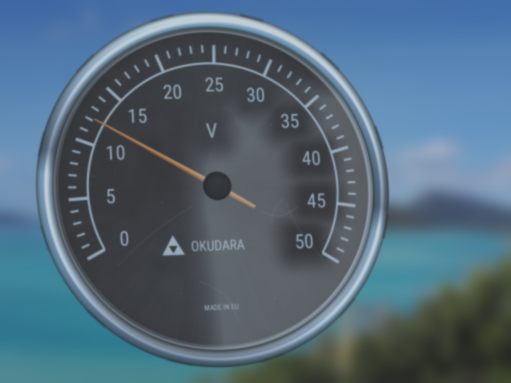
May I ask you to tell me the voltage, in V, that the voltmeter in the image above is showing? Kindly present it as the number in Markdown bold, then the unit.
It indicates **12** V
